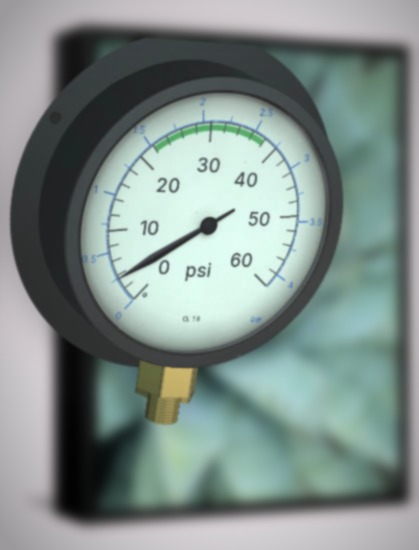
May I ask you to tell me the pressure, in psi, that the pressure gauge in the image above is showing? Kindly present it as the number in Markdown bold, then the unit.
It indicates **4** psi
